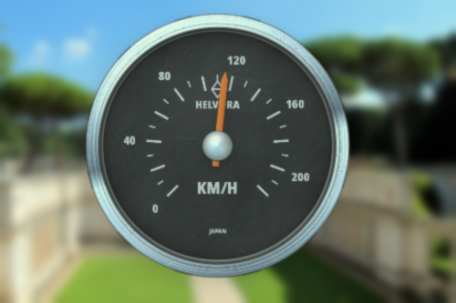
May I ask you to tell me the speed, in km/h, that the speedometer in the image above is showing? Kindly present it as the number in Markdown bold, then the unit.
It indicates **115** km/h
